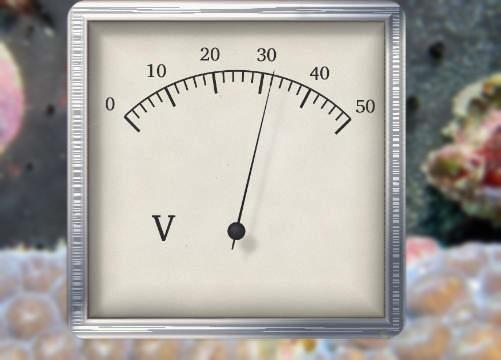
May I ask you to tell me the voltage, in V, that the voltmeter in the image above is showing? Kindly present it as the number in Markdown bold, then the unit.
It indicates **32** V
